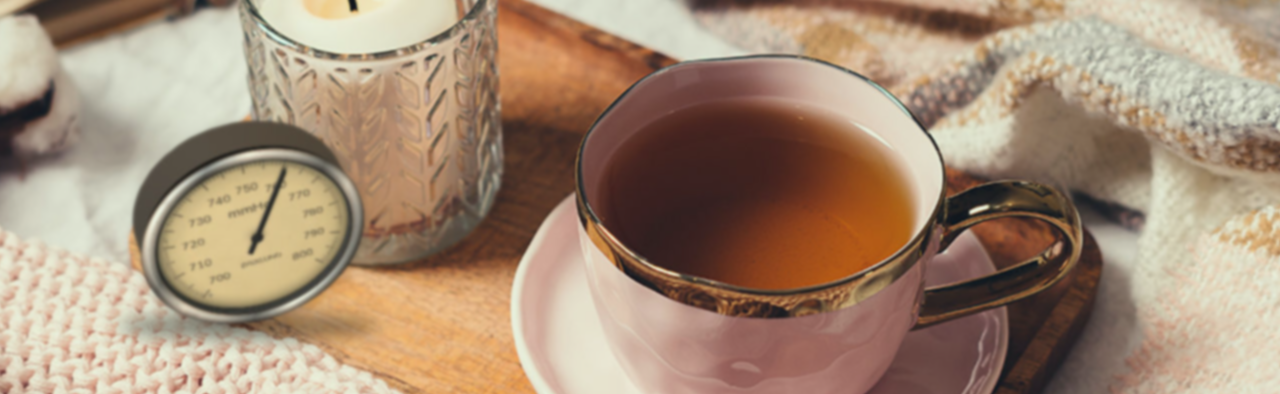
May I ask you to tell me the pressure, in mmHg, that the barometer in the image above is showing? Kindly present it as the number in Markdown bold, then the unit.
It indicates **760** mmHg
